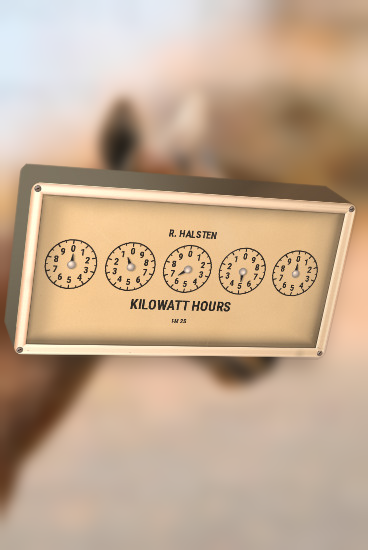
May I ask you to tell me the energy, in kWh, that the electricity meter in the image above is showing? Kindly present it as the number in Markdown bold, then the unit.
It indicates **650** kWh
